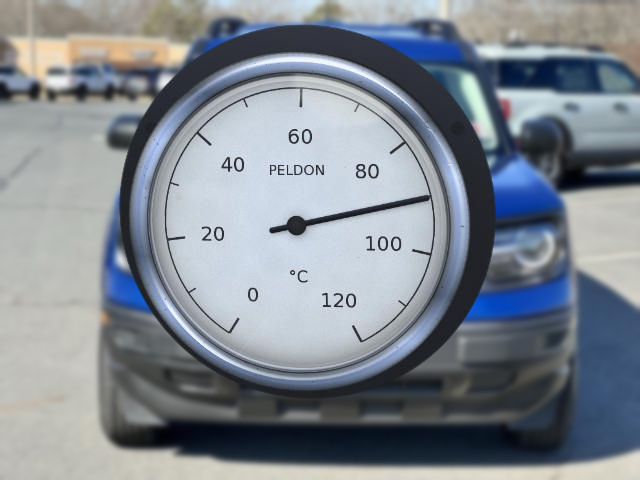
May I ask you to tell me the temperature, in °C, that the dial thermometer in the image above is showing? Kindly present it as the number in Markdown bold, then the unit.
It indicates **90** °C
